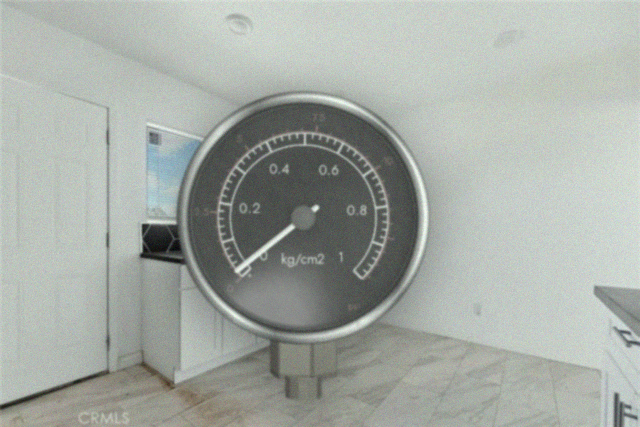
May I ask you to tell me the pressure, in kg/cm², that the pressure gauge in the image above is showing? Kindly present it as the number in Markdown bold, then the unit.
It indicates **0.02** kg/cm²
